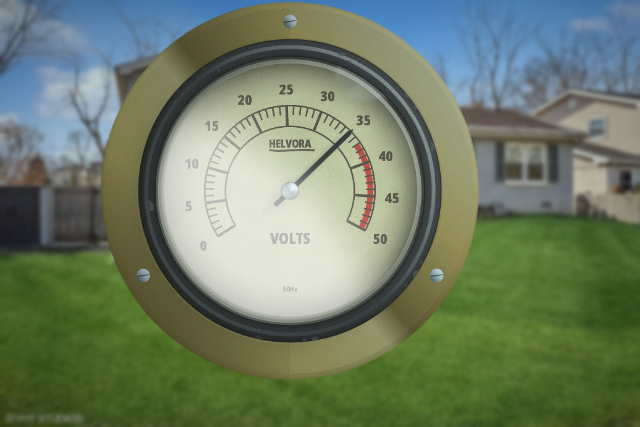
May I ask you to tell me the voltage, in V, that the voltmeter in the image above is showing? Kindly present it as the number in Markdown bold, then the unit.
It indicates **35** V
